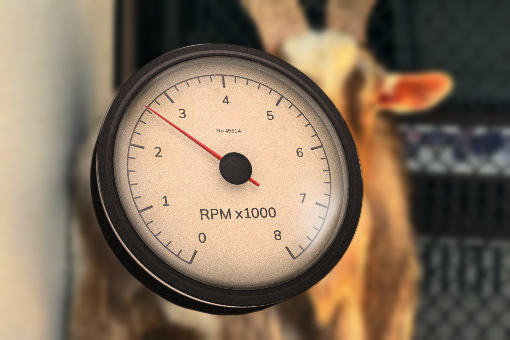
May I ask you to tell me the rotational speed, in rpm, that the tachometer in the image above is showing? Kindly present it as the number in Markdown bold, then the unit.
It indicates **2600** rpm
